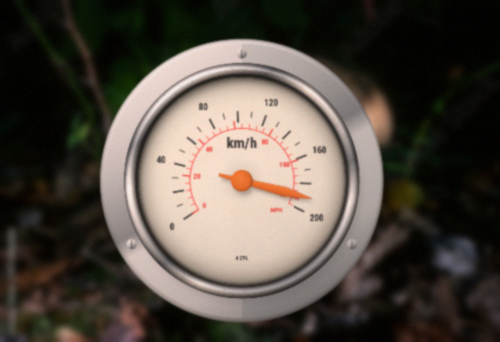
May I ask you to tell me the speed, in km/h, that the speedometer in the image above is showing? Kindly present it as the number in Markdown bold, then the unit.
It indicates **190** km/h
